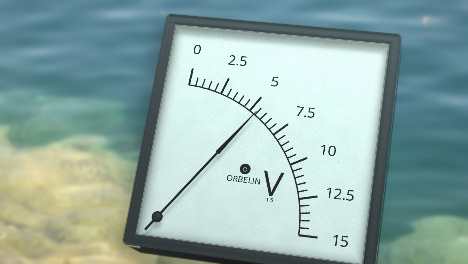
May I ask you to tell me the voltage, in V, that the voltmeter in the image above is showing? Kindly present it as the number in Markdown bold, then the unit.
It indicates **5.5** V
